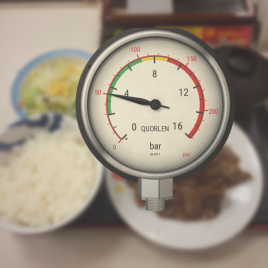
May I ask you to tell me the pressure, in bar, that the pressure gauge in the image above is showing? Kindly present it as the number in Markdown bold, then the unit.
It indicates **3.5** bar
